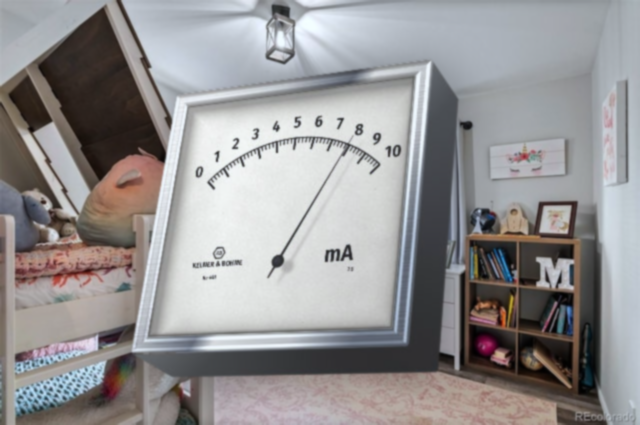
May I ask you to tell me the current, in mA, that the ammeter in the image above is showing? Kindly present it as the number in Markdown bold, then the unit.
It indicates **8** mA
